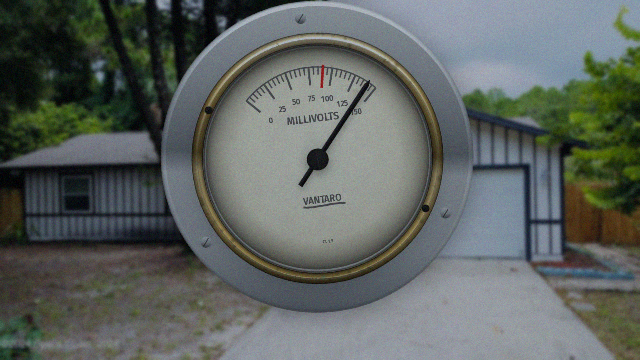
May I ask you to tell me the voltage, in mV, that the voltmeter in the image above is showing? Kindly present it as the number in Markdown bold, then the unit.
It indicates **140** mV
